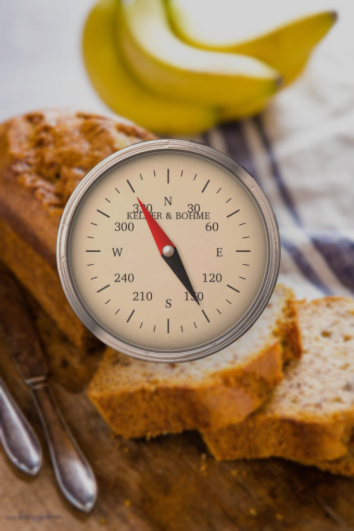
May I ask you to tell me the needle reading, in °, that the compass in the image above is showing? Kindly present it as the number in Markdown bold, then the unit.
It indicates **330** °
